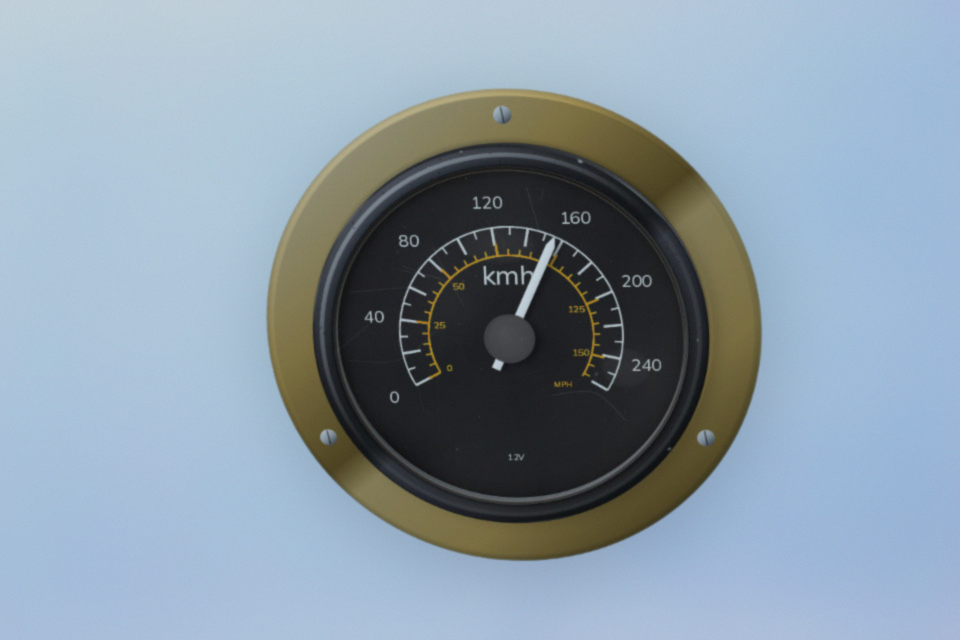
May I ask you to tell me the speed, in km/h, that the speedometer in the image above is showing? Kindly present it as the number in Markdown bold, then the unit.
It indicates **155** km/h
